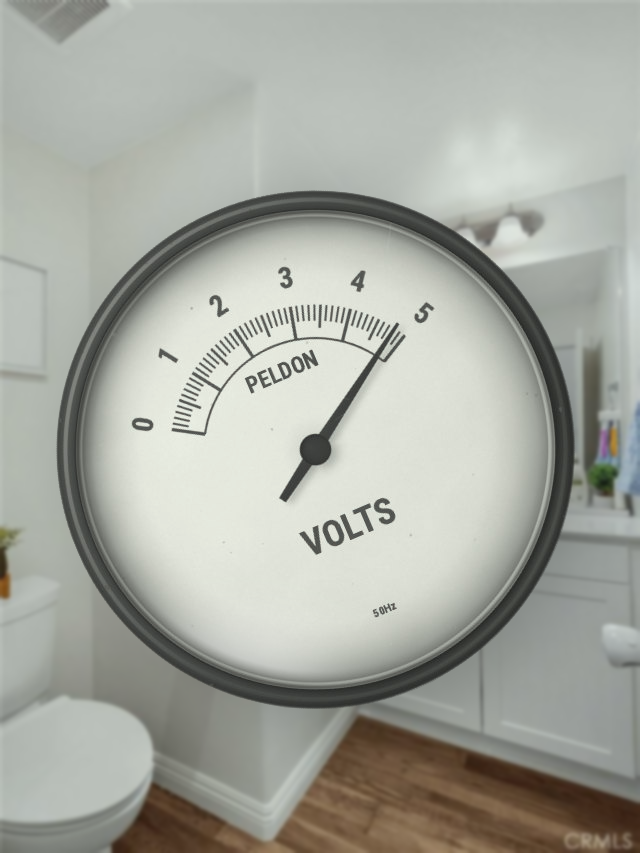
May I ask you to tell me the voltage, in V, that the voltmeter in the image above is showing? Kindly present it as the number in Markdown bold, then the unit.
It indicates **4.8** V
